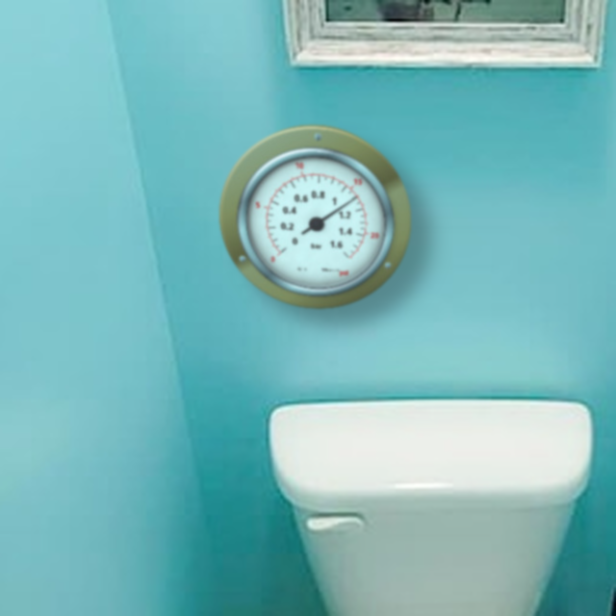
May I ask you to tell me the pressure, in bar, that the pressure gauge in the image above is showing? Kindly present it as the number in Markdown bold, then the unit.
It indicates **1.1** bar
